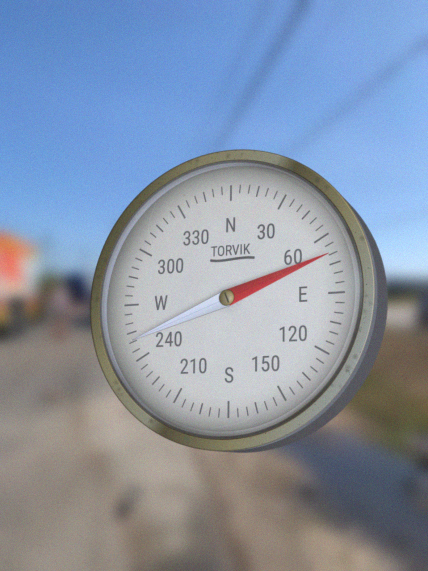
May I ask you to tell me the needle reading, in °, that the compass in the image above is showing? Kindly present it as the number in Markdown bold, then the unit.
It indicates **70** °
